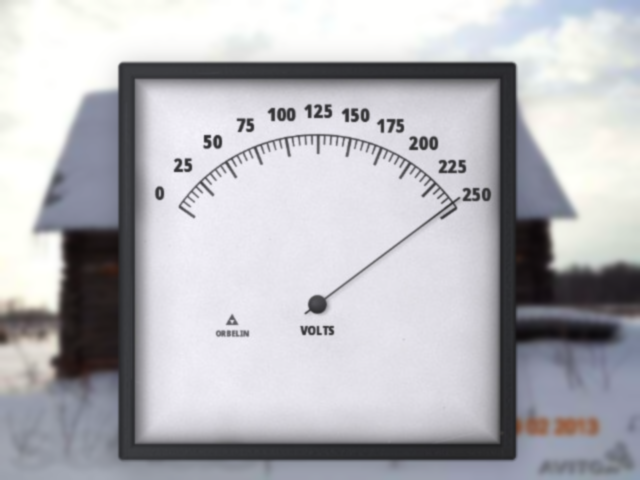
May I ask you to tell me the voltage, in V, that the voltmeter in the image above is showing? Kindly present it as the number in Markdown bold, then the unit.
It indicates **245** V
